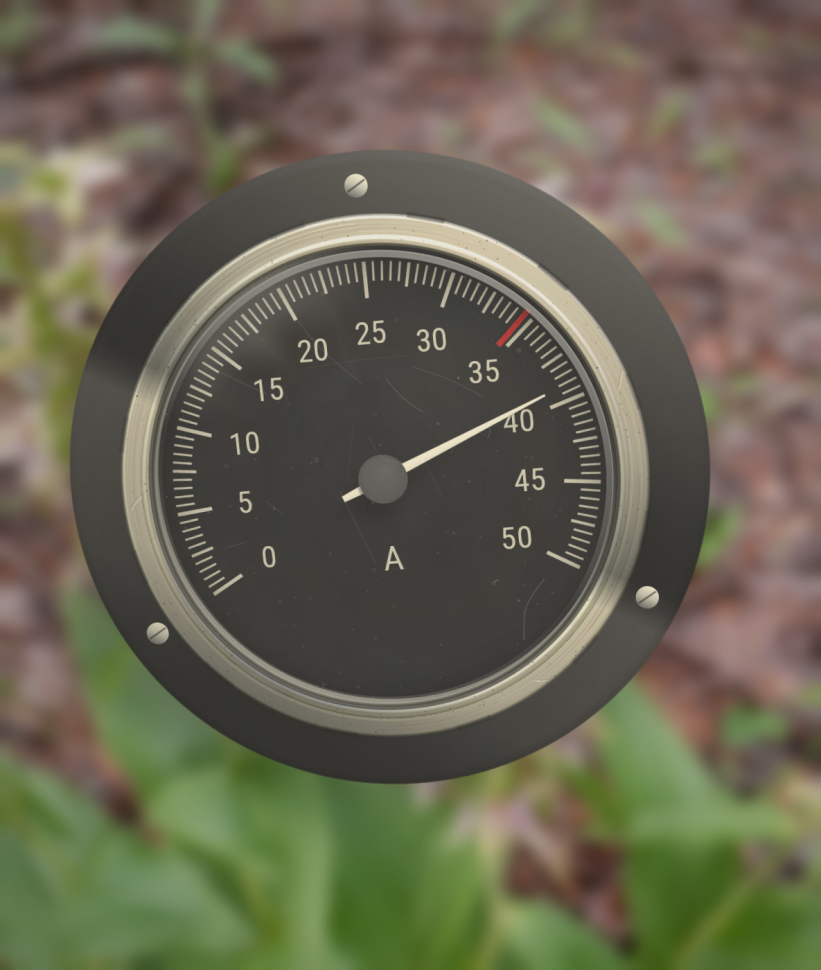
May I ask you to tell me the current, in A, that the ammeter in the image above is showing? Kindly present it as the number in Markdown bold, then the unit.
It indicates **39** A
